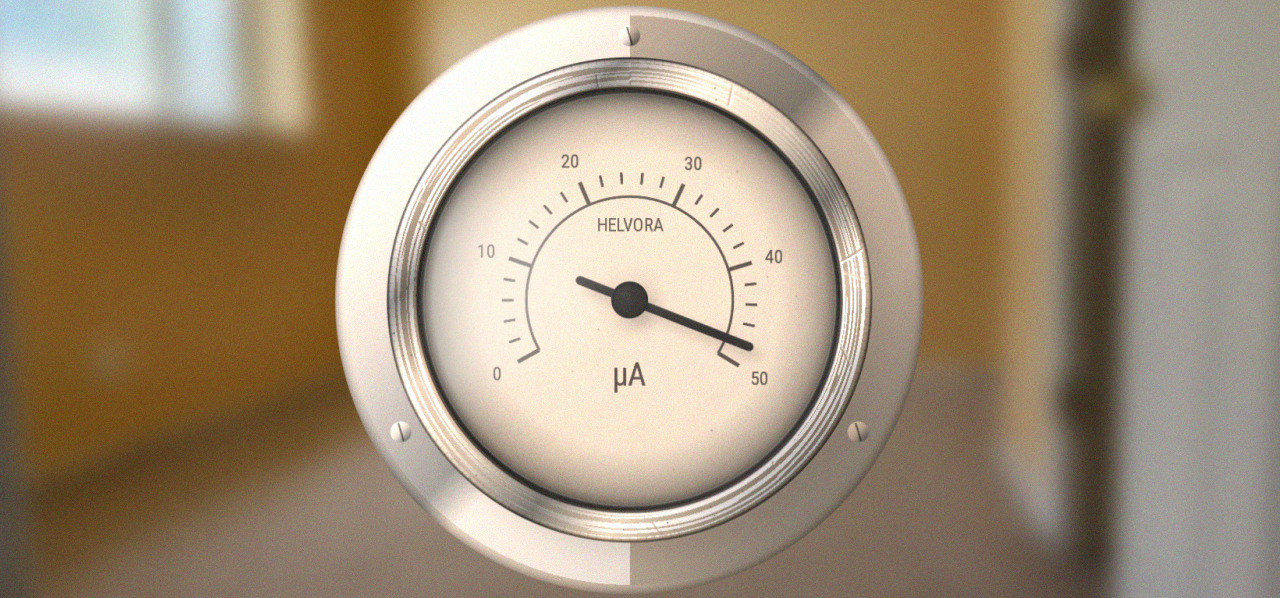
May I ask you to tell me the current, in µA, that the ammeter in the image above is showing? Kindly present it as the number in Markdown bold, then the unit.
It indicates **48** µA
